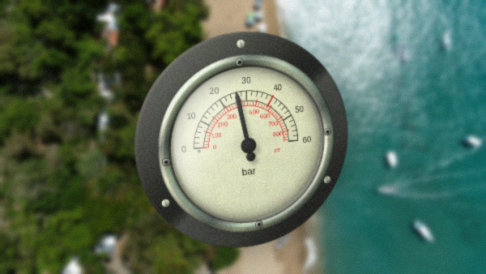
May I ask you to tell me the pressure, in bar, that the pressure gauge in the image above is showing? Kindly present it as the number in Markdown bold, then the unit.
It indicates **26** bar
